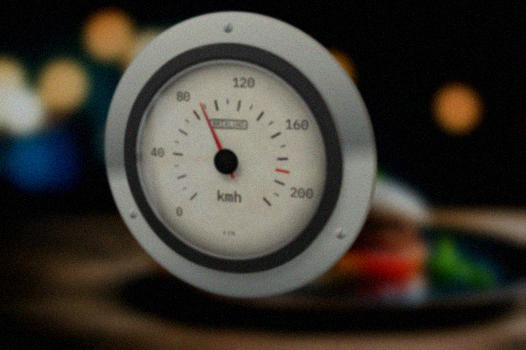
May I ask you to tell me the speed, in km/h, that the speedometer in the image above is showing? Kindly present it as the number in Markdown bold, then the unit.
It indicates **90** km/h
